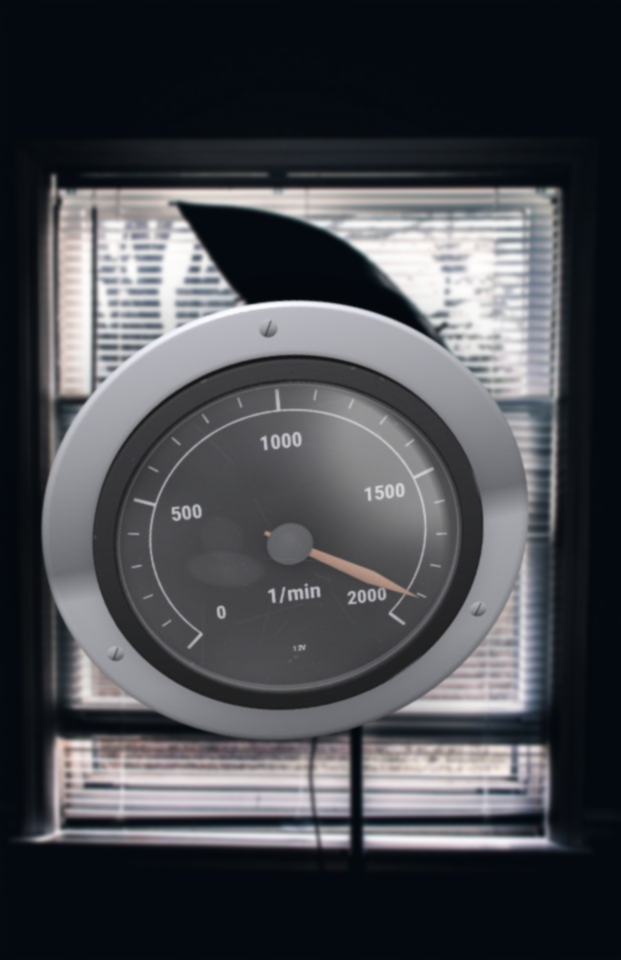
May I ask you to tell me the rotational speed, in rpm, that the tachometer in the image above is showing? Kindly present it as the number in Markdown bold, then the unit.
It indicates **1900** rpm
